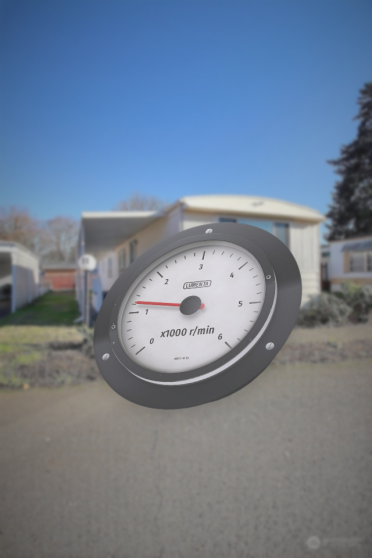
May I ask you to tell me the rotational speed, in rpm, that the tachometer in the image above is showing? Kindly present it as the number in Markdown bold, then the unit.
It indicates **1200** rpm
